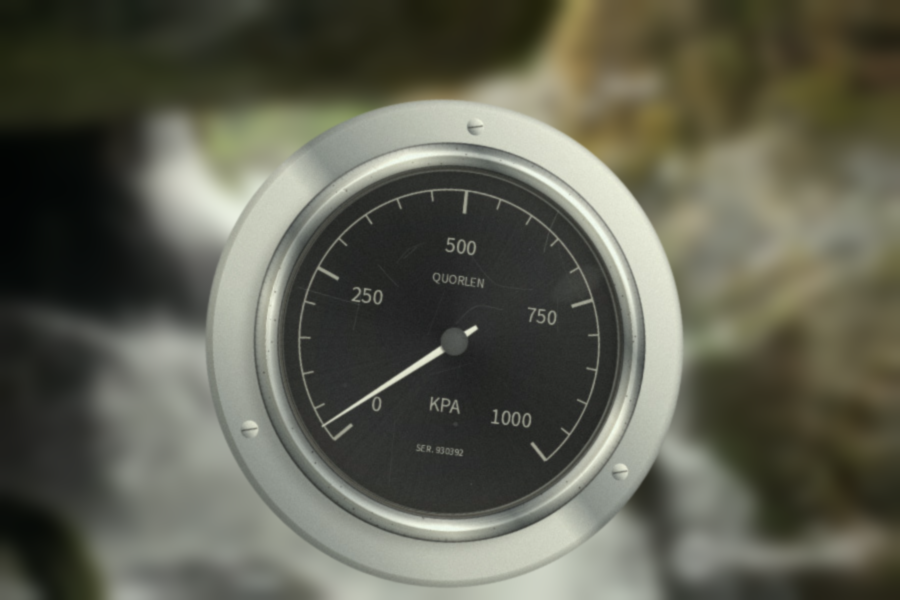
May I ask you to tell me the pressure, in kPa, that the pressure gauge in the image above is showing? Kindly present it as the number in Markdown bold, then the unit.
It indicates **25** kPa
